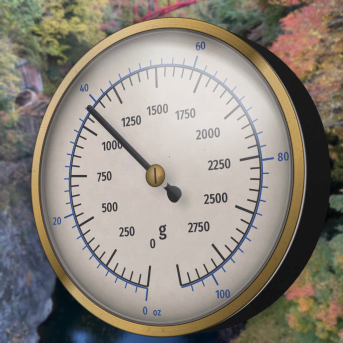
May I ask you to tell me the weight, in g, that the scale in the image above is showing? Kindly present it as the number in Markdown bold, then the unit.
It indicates **1100** g
